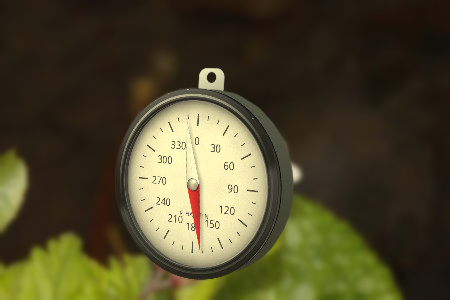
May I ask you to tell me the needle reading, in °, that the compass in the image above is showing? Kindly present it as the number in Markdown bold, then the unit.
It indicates **170** °
